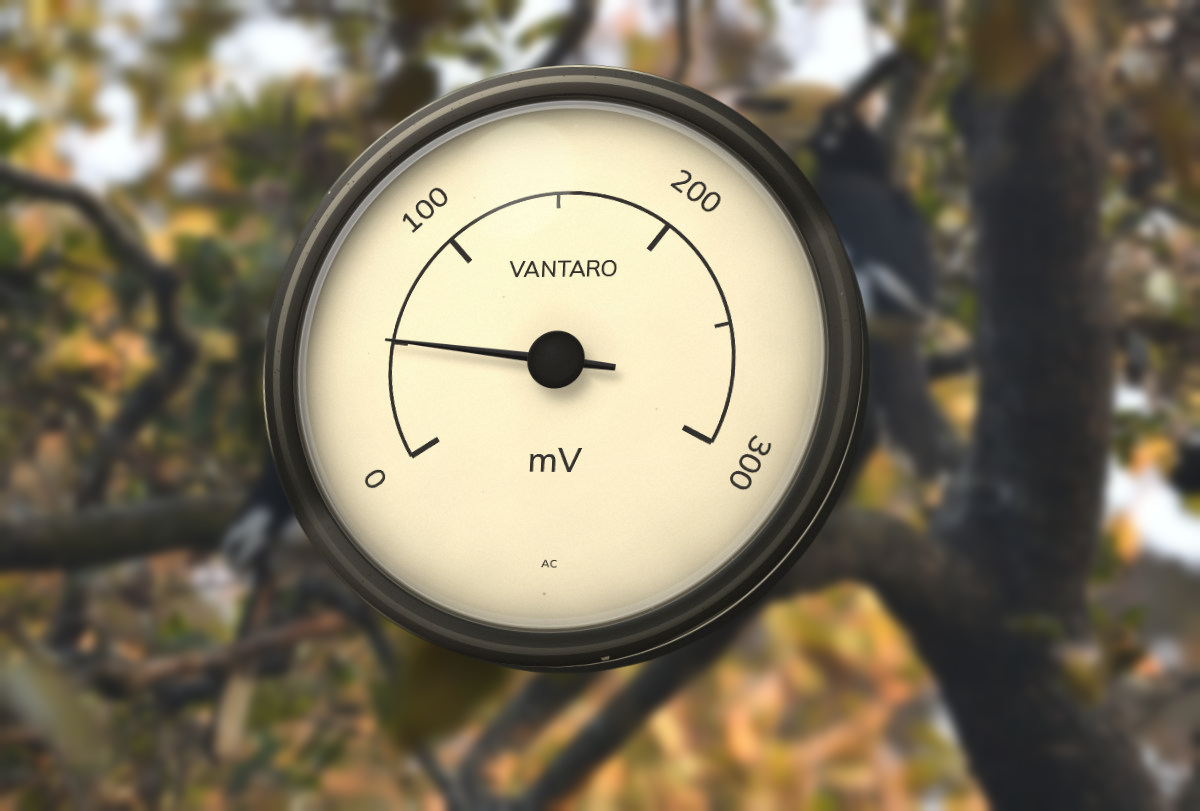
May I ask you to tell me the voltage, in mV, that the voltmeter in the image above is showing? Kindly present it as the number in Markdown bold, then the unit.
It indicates **50** mV
